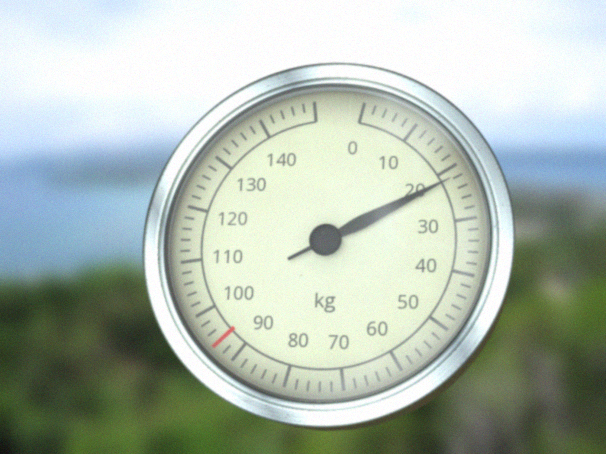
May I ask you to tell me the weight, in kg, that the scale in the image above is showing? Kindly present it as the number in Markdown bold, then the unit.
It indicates **22** kg
